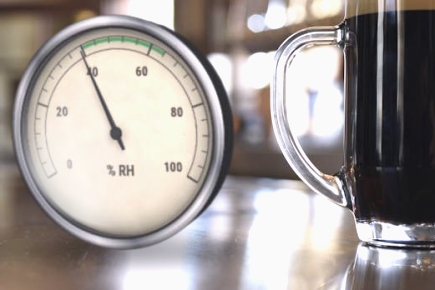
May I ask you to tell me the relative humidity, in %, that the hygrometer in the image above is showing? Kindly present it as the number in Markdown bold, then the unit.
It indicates **40** %
